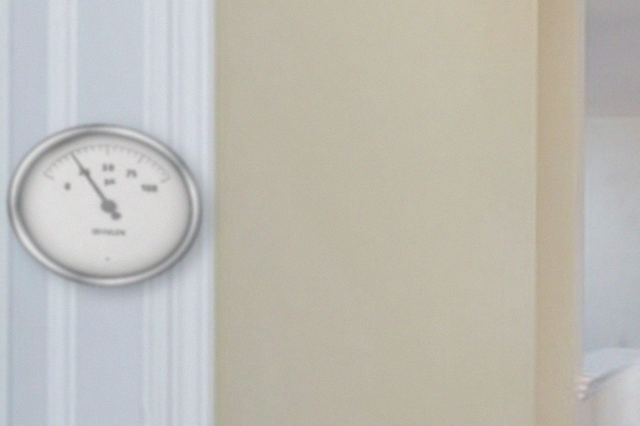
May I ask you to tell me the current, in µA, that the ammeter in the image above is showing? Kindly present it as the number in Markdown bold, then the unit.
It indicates **25** µA
